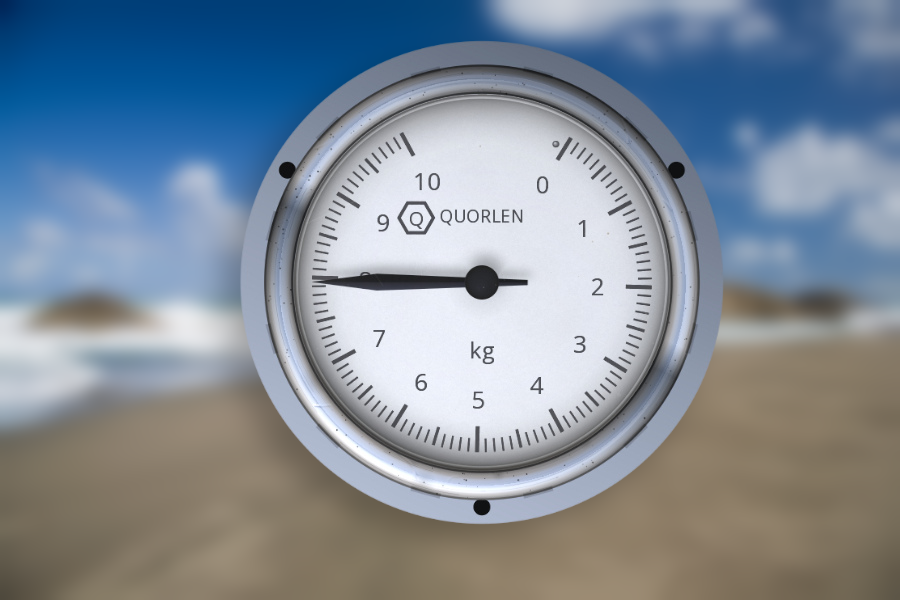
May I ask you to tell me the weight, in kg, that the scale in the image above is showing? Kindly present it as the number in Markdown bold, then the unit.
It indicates **7.95** kg
